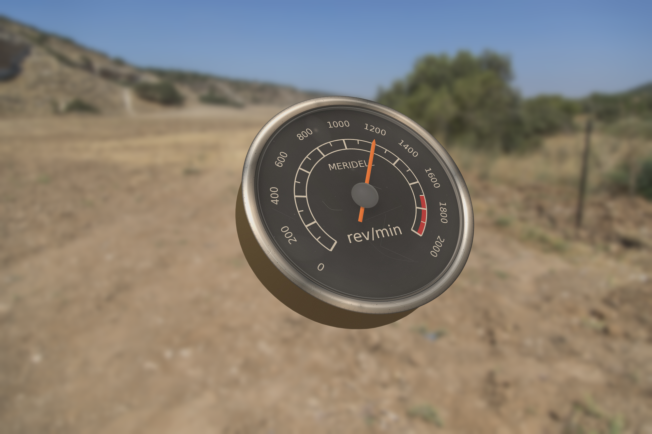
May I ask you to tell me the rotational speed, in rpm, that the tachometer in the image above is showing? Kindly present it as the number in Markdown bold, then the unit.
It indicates **1200** rpm
